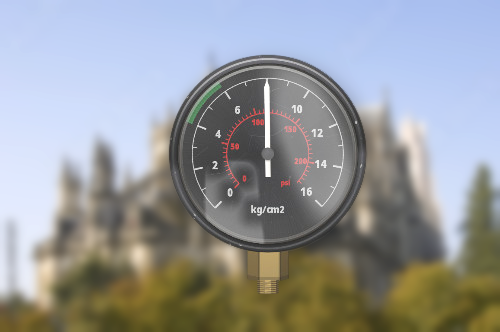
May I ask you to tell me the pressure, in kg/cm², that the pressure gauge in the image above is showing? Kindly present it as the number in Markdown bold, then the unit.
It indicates **8** kg/cm²
